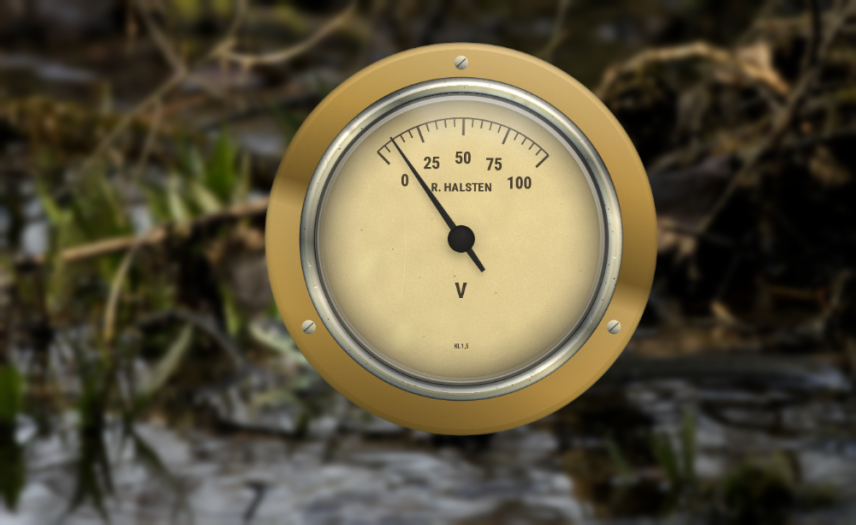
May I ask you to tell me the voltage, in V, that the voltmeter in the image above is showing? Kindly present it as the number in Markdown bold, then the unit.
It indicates **10** V
